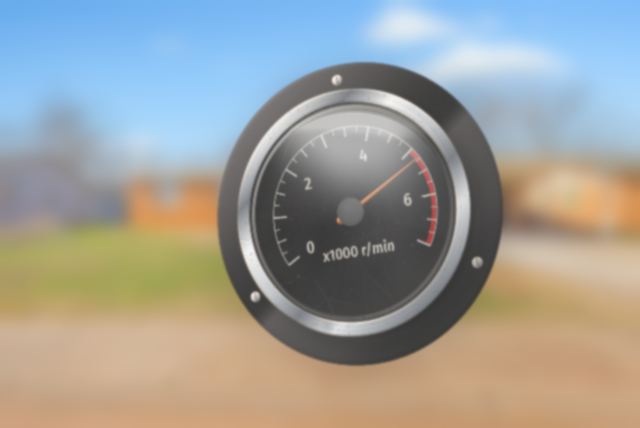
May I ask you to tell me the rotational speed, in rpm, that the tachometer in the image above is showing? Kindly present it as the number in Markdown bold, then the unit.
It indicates **5250** rpm
